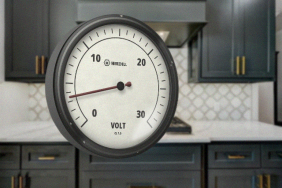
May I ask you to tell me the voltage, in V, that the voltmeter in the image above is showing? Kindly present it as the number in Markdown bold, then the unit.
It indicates **3.5** V
